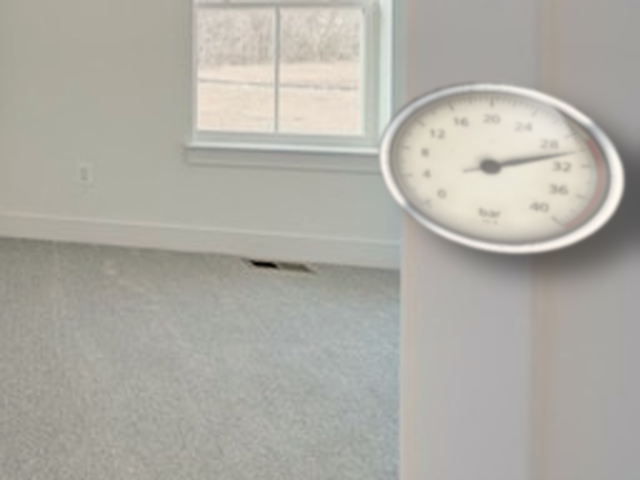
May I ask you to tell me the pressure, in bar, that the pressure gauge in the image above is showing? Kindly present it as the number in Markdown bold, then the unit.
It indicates **30** bar
